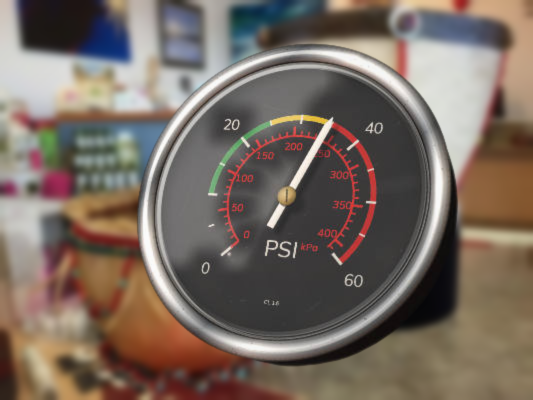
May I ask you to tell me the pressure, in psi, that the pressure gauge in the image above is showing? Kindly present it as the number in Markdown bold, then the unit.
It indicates **35** psi
